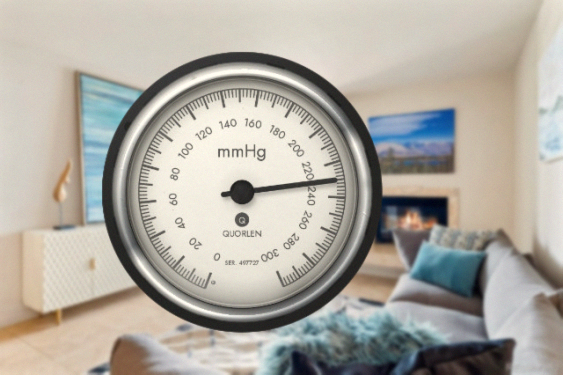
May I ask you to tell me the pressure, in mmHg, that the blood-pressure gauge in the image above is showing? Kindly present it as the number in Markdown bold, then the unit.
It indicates **230** mmHg
